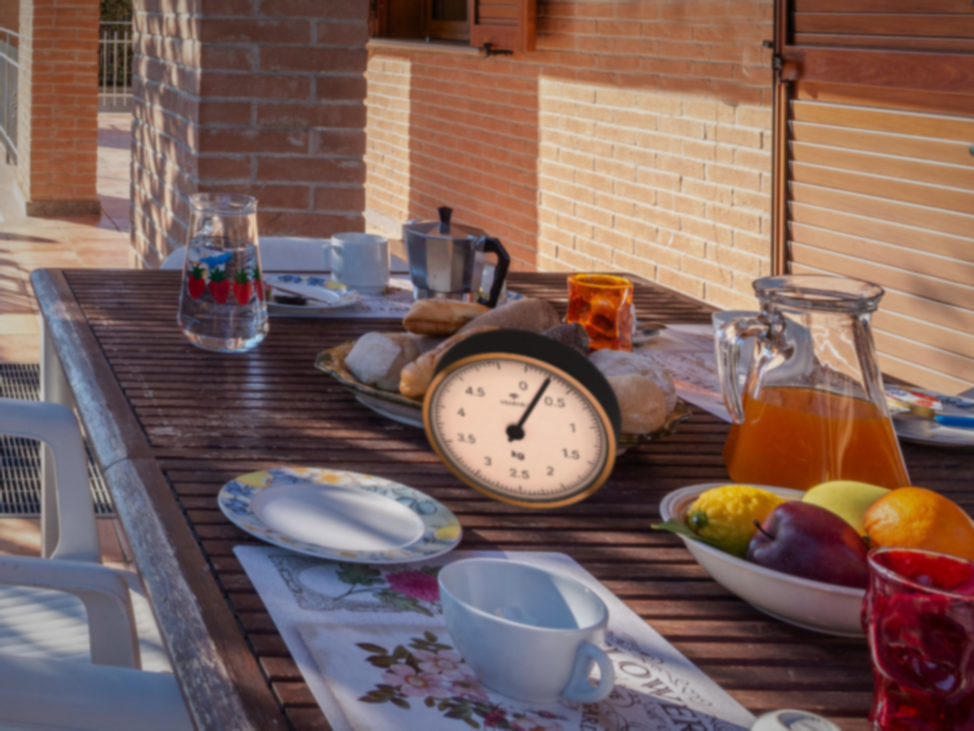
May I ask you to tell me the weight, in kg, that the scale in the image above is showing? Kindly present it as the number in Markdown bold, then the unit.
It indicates **0.25** kg
